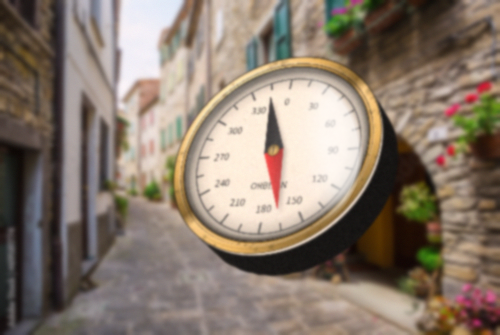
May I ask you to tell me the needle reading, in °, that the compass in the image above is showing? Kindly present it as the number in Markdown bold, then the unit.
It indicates **165** °
